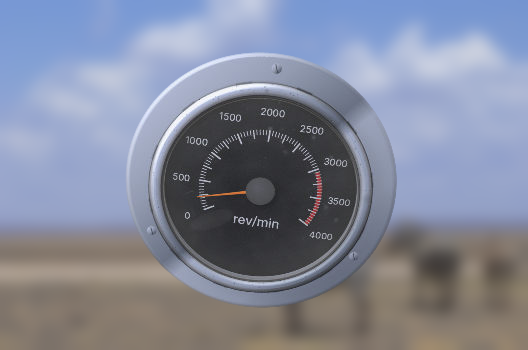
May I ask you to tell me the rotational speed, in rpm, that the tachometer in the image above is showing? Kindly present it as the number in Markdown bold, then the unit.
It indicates **250** rpm
